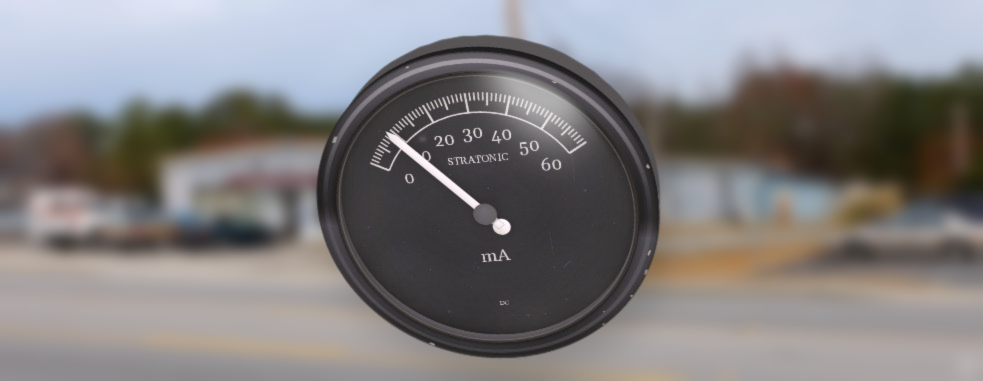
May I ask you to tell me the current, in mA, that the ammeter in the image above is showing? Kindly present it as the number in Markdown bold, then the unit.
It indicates **10** mA
